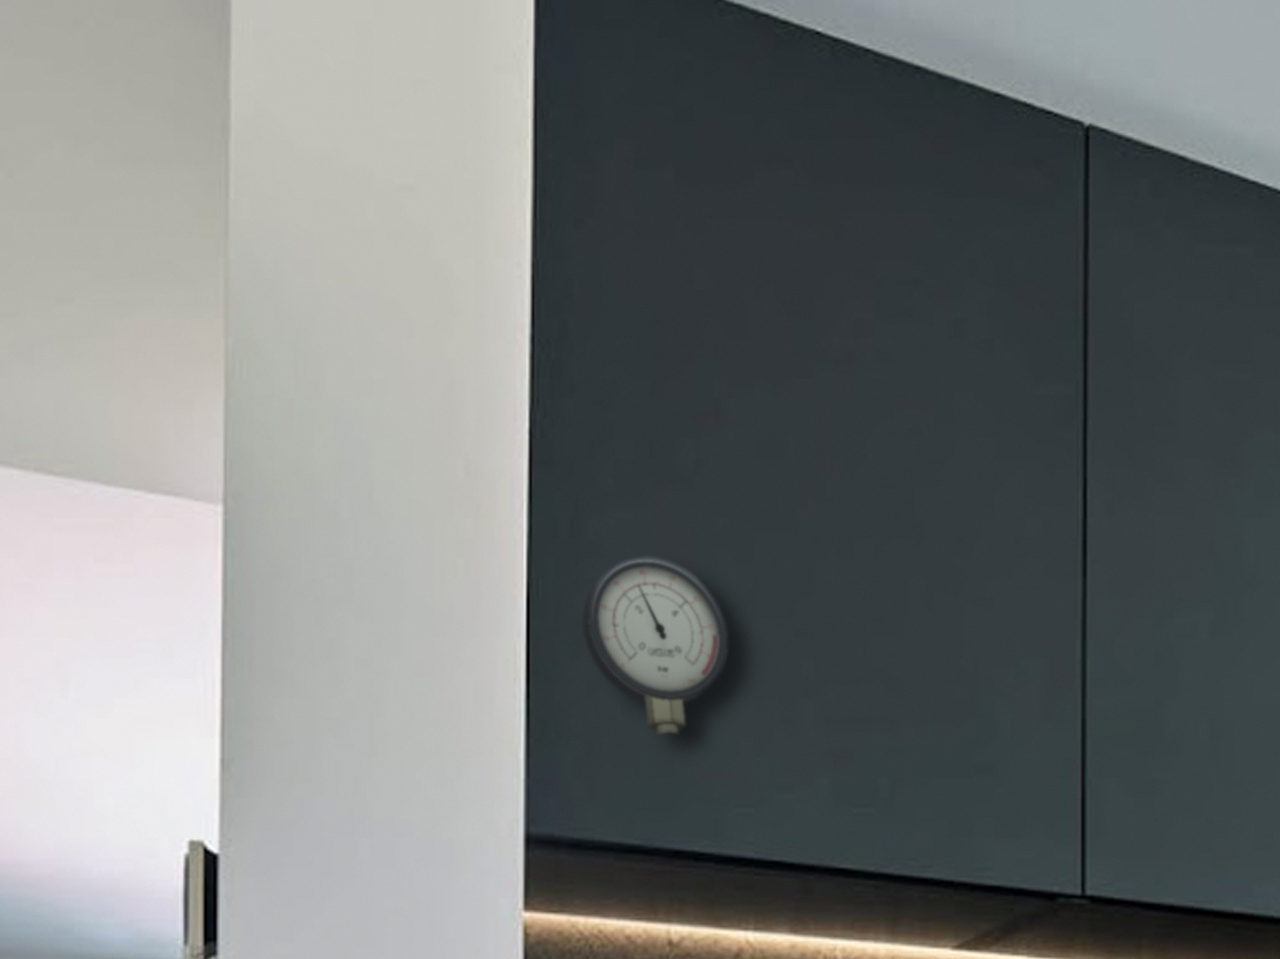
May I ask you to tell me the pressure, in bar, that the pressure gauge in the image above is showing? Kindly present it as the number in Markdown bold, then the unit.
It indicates **2.5** bar
